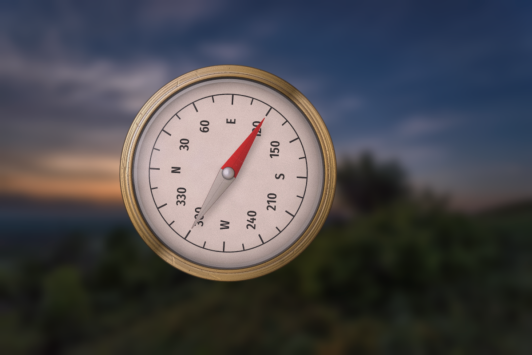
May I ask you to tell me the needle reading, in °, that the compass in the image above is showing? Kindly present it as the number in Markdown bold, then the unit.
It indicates **120** °
